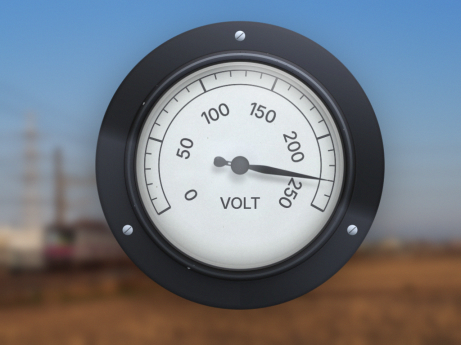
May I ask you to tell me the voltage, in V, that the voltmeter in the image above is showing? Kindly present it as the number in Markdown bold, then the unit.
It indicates **230** V
